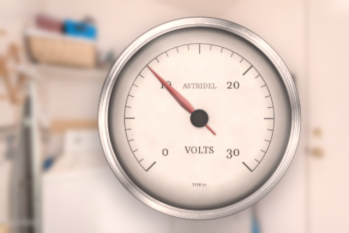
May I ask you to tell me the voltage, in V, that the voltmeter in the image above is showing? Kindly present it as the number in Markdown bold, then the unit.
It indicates **10** V
